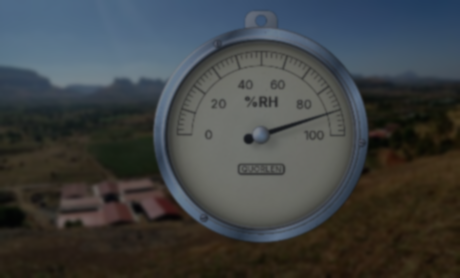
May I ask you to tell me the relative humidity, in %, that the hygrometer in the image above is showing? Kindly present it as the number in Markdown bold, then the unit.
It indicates **90** %
